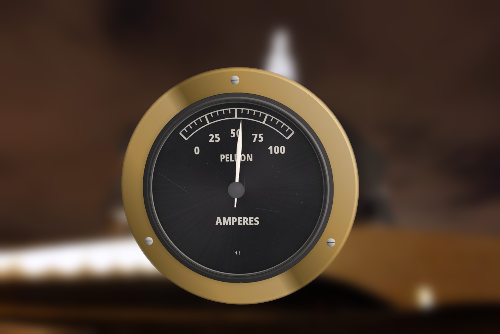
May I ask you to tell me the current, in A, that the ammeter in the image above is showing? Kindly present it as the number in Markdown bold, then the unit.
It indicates **55** A
